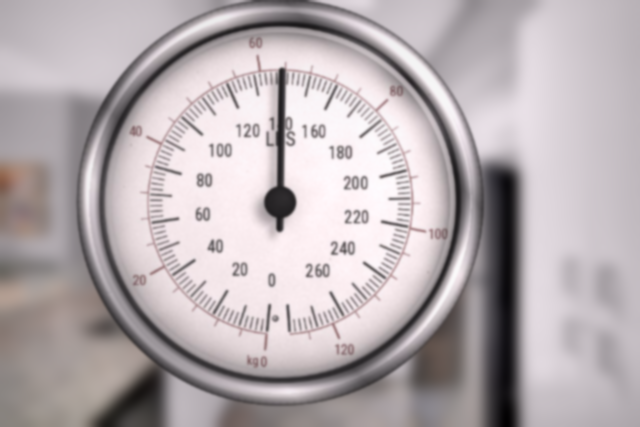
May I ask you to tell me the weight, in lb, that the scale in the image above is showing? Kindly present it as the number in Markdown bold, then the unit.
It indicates **140** lb
